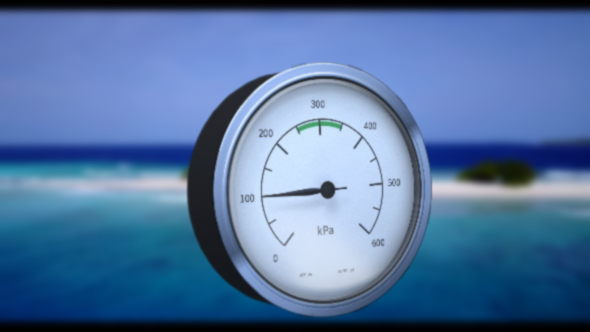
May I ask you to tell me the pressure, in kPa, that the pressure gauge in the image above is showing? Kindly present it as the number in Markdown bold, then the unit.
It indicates **100** kPa
